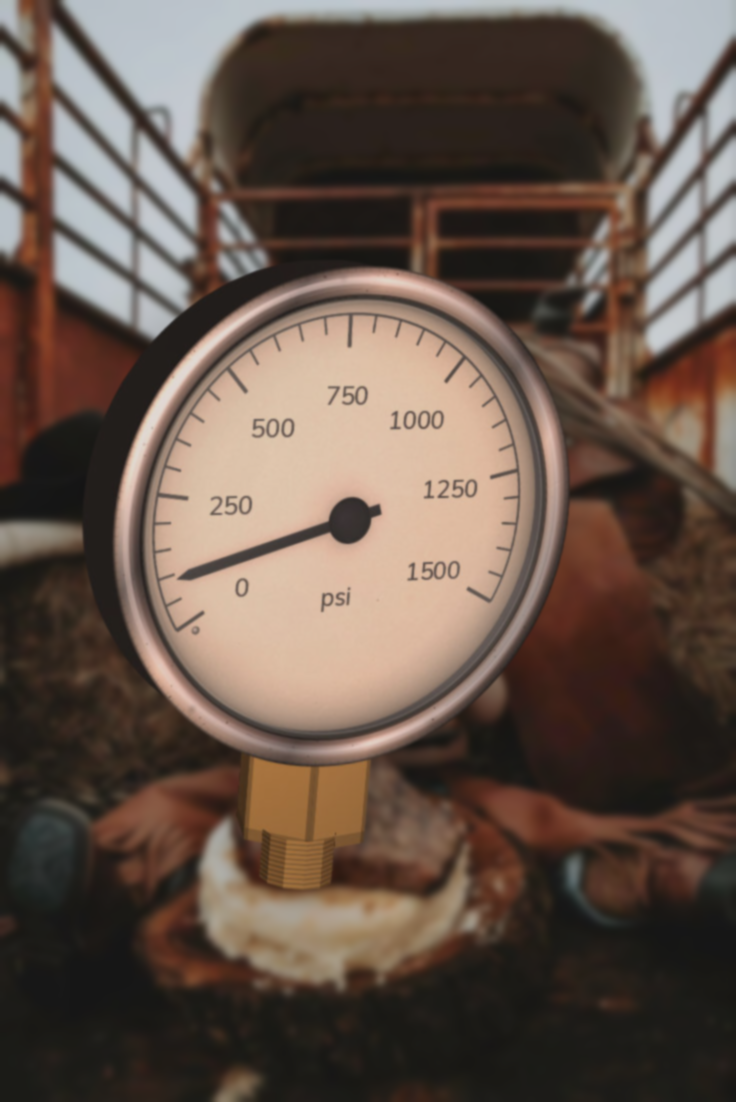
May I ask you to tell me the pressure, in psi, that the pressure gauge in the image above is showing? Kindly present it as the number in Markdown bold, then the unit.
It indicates **100** psi
